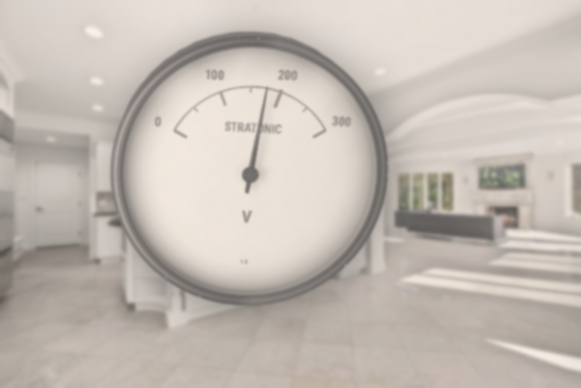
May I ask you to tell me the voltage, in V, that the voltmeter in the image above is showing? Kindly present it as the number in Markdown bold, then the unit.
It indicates **175** V
